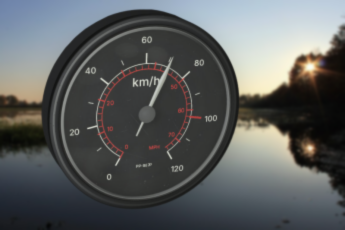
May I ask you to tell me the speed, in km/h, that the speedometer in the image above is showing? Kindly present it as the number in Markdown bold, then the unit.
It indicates **70** km/h
